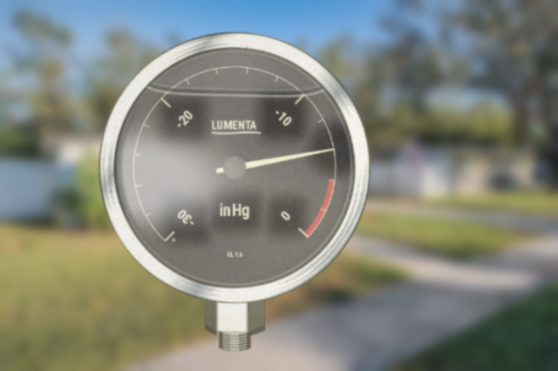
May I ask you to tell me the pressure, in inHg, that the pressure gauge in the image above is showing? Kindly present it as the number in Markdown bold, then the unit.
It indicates **-6** inHg
